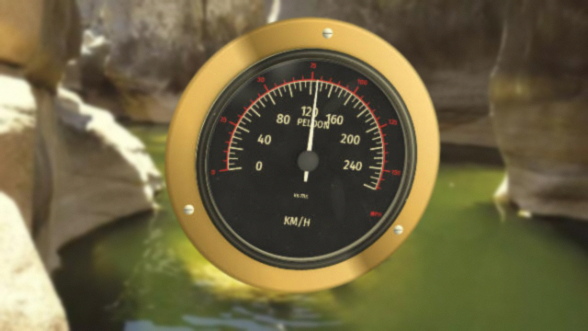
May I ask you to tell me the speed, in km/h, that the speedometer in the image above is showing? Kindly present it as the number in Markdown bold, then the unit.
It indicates **125** km/h
